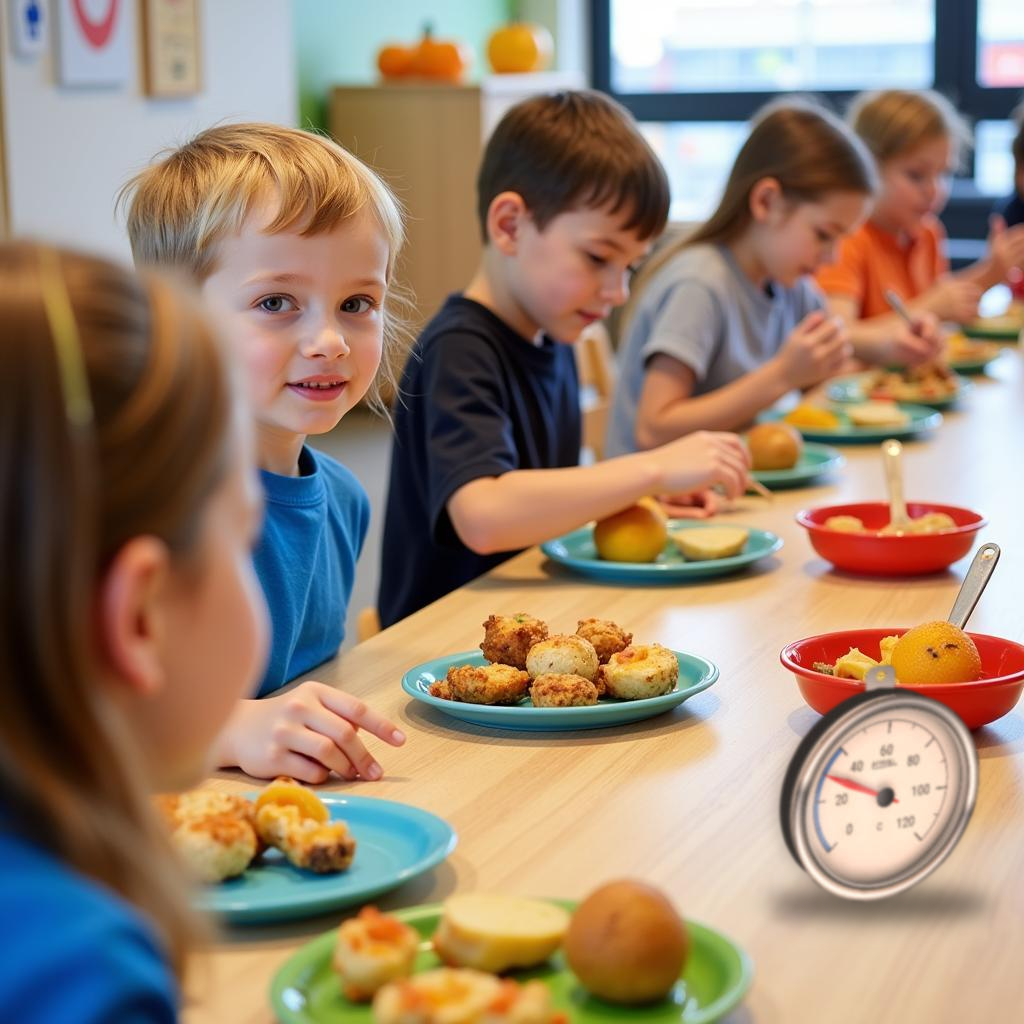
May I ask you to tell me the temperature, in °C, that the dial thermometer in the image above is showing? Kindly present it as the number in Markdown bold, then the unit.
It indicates **30** °C
